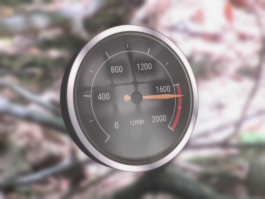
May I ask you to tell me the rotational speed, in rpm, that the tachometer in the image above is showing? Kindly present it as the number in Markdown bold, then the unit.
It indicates **1700** rpm
